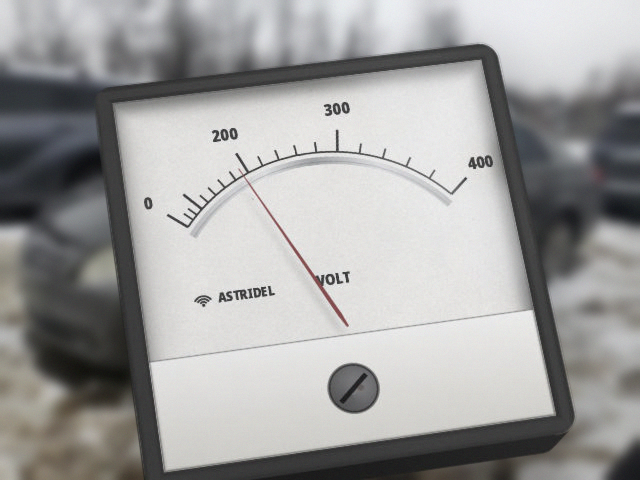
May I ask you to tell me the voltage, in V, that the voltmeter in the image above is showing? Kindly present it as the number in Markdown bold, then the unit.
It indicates **190** V
